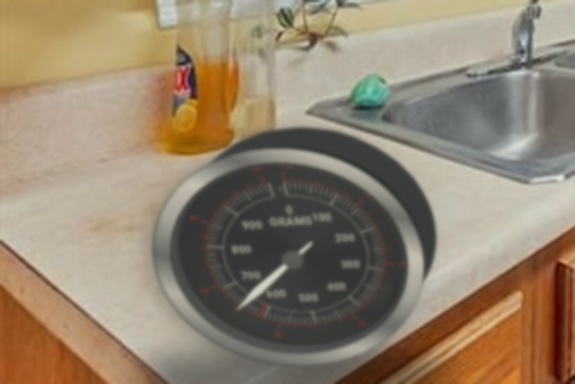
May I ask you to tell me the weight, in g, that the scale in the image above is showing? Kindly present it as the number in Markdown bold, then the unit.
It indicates **650** g
